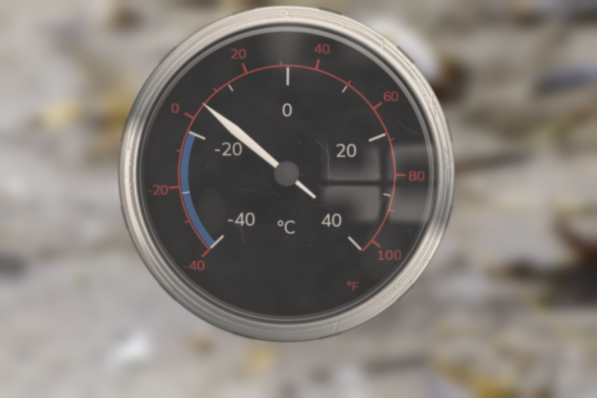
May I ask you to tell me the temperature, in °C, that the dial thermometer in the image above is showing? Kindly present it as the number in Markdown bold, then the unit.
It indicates **-15** °C
